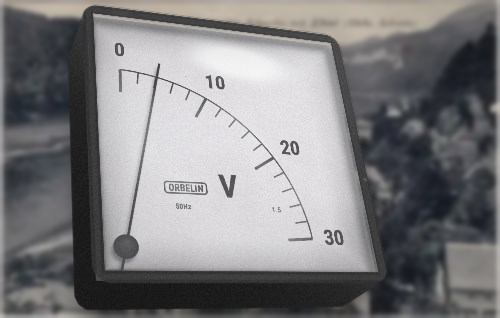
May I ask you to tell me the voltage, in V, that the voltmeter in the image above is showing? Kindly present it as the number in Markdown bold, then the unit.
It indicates **4** V
